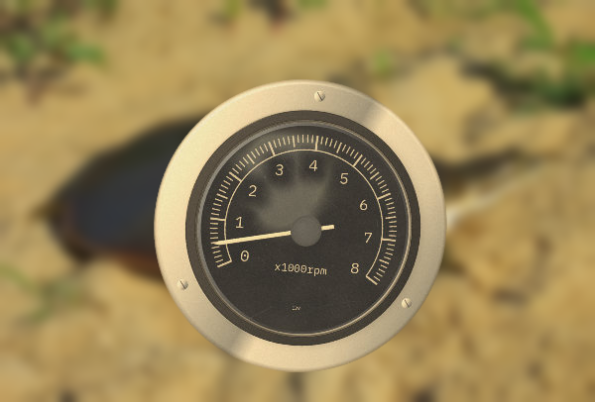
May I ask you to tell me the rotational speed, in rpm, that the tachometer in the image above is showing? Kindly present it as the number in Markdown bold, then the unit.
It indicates **500** rpm
